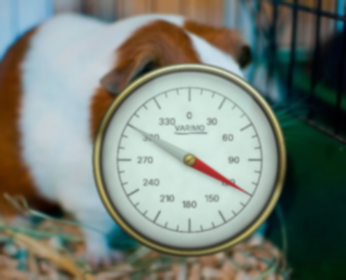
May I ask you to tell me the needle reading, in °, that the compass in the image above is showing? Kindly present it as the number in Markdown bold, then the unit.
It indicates **120** °
